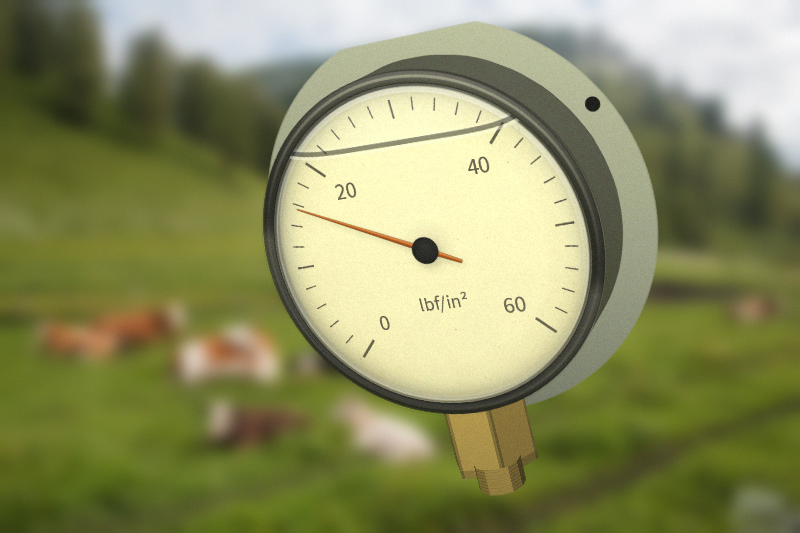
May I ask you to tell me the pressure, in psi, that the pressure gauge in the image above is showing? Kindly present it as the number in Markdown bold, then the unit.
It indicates **16** psi
